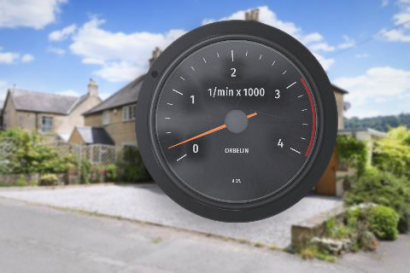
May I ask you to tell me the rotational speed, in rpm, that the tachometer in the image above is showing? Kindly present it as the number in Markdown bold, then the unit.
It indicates **200** rpm
